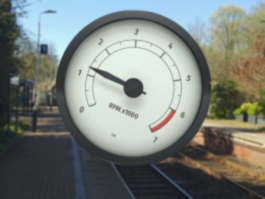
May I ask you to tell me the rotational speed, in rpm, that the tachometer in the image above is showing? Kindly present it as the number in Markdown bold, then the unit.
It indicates **1250** rpm
